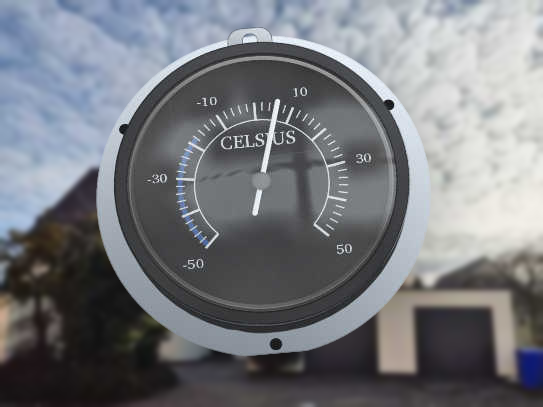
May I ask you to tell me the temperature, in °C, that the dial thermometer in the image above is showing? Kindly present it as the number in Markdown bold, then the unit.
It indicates **6** °C
